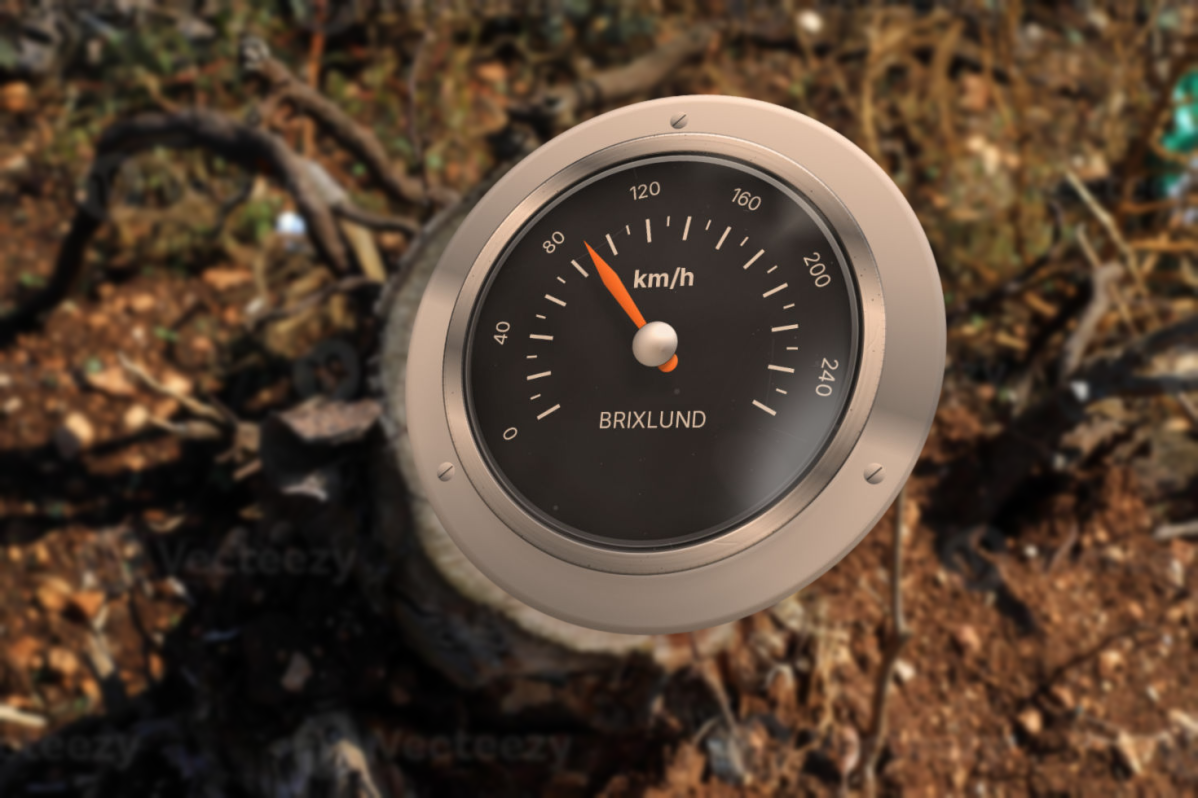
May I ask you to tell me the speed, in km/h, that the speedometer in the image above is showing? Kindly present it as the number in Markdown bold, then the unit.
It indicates **90** km/h
